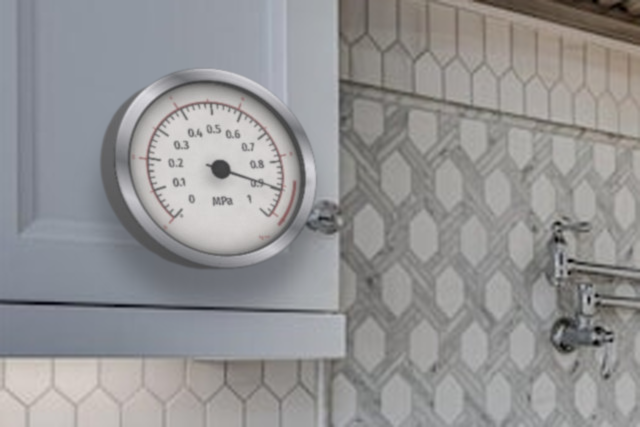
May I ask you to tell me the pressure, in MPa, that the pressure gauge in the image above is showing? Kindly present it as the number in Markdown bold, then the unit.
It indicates **0.9** MPa
